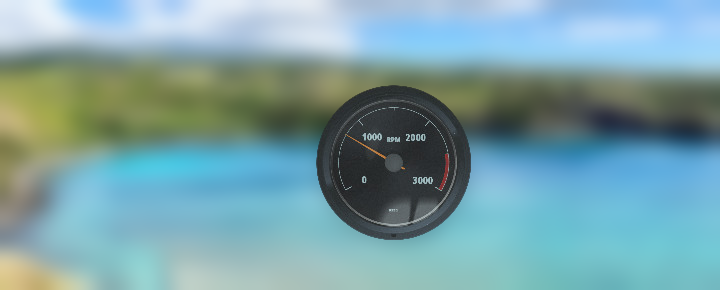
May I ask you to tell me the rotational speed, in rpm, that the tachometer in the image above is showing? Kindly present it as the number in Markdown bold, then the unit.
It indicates **750** rpm
